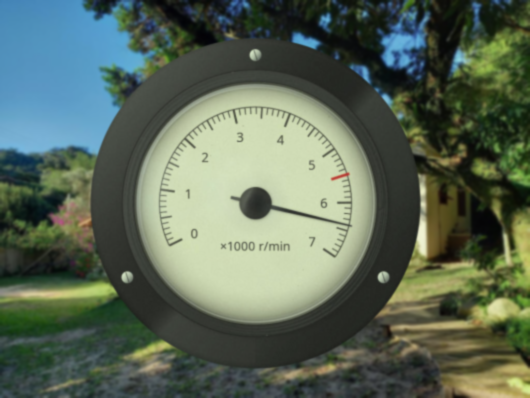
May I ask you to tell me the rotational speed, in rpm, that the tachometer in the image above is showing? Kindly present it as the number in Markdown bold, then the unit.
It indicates **6400** rpm
